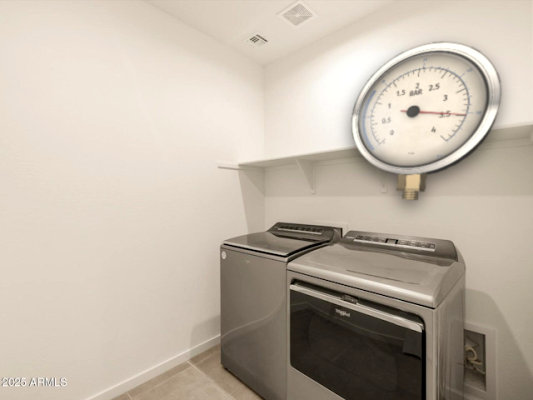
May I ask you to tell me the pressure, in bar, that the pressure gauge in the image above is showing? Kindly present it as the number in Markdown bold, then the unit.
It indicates **3.5** bar
